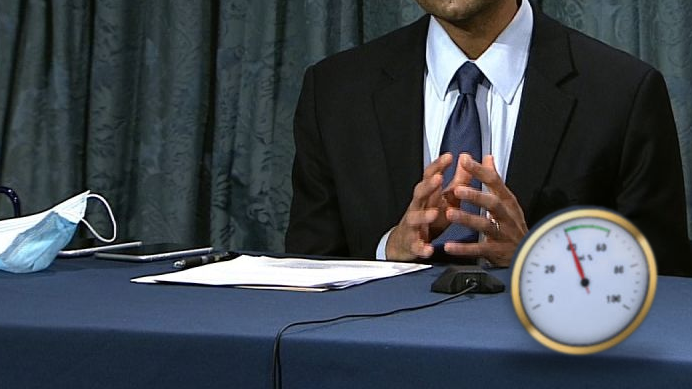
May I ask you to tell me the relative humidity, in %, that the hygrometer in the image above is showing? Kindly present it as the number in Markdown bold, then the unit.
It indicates **40** %
